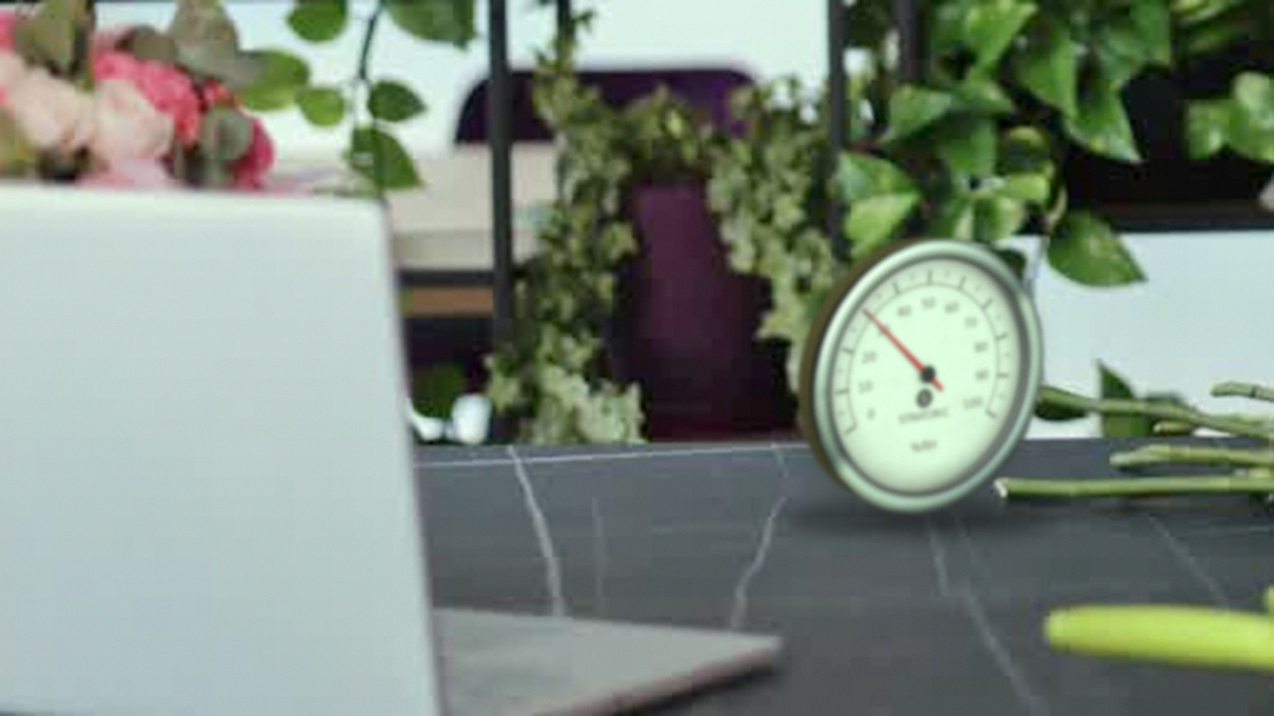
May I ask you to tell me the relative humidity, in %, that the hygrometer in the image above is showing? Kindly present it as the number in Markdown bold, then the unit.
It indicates **30** %
